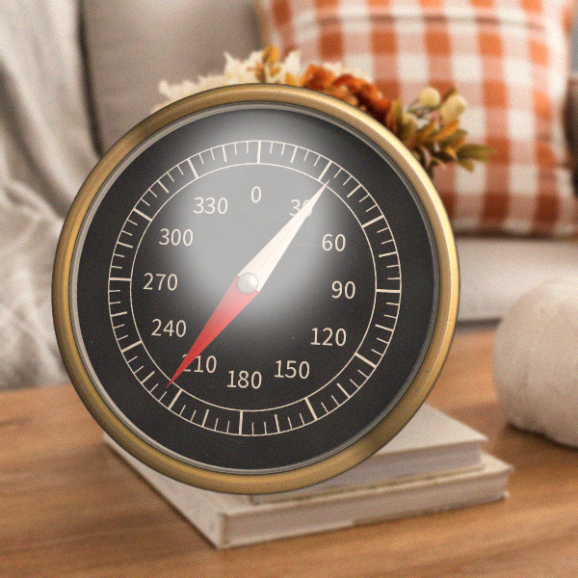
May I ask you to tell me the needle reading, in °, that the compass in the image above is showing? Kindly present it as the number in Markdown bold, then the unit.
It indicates **215** °
